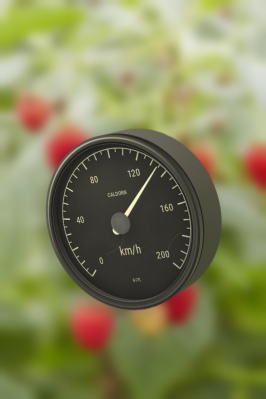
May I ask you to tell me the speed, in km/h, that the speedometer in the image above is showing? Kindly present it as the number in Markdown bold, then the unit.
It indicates **135** km/h
